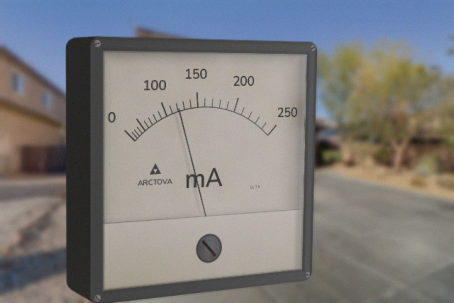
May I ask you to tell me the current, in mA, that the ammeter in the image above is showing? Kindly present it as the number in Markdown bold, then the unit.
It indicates **120** mA
